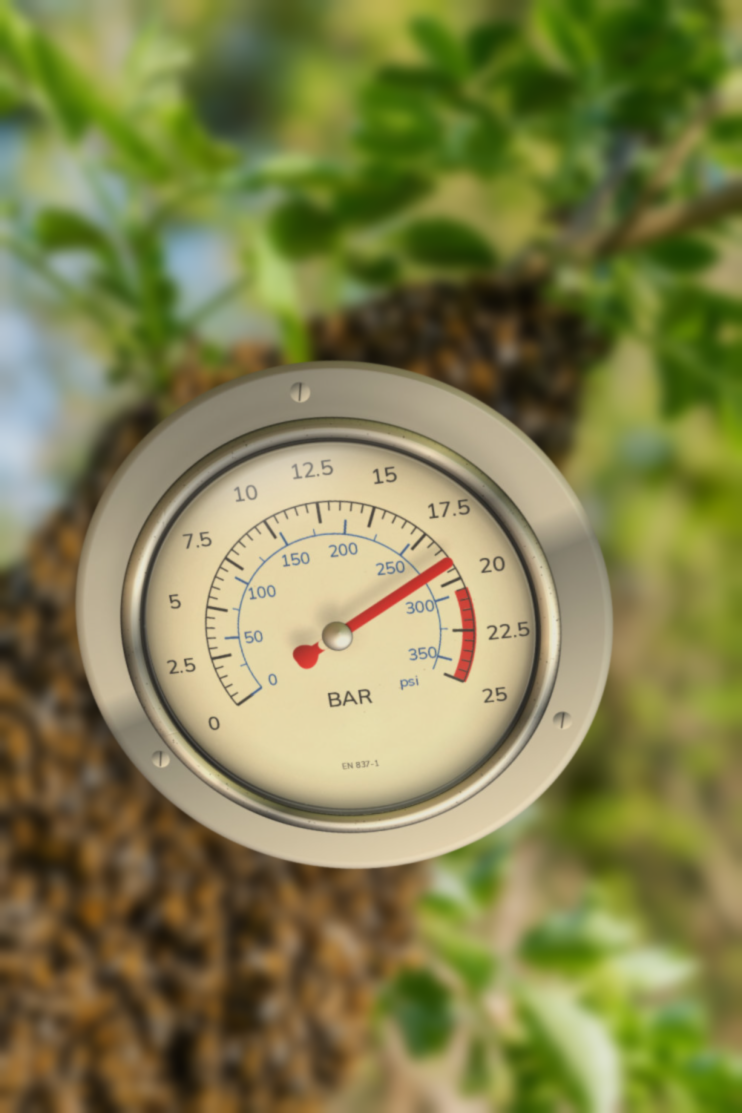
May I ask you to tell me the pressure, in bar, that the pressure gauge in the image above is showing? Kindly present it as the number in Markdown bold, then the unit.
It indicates **19** bar
